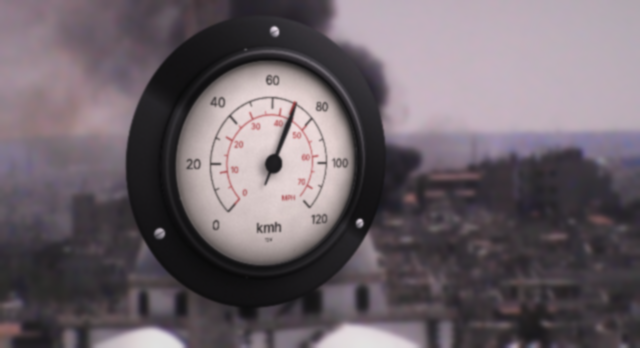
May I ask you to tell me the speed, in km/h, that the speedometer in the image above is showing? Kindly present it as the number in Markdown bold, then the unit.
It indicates **70** km/h
